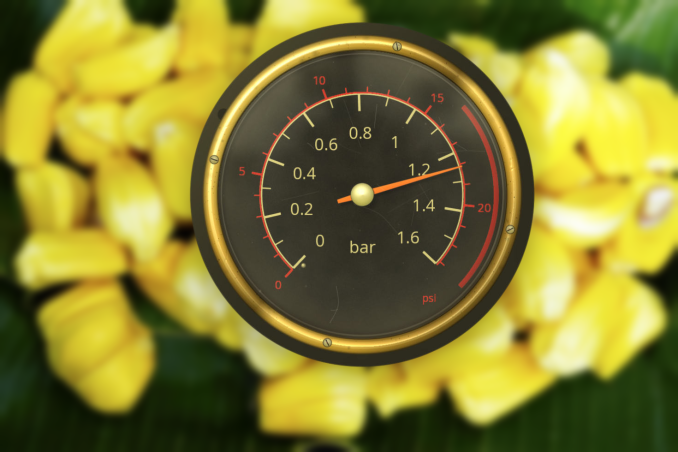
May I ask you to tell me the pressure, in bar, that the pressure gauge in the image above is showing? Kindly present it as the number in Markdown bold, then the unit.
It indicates **1.25** bar
